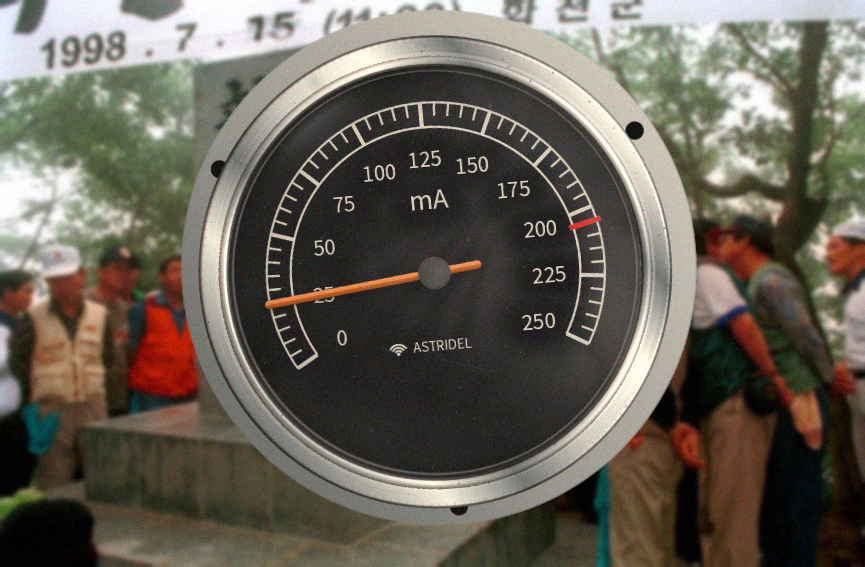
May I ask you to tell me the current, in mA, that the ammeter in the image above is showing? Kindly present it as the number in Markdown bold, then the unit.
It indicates **25** mA
